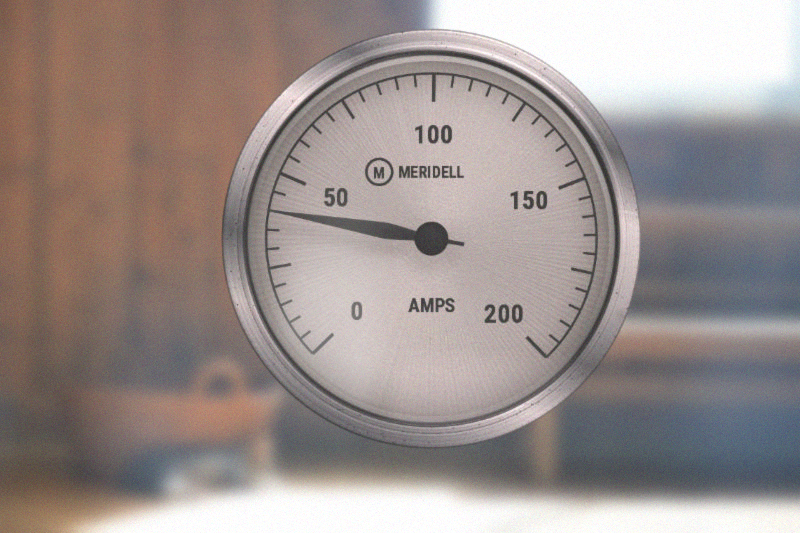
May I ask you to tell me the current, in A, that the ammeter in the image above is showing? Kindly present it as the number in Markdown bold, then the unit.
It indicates **40** A
